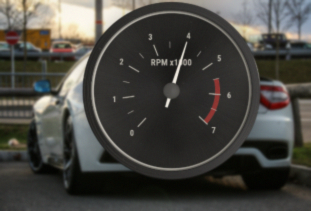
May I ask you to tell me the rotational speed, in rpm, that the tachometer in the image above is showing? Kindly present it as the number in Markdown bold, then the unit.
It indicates **4000** rpm
